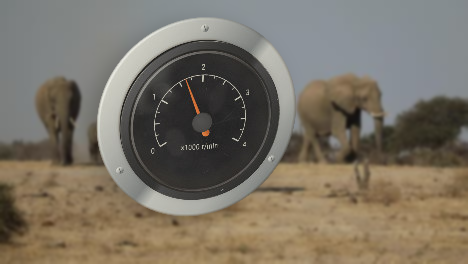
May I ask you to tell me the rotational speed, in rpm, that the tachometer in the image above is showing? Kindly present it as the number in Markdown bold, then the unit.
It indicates **1625** rpm
